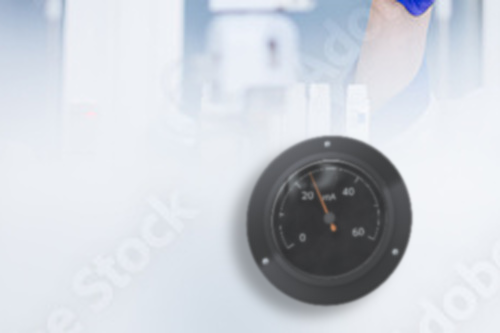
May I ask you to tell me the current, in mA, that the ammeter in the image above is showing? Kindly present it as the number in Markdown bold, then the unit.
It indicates **25** mA
